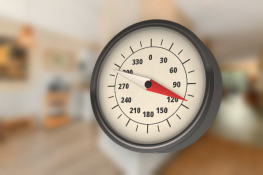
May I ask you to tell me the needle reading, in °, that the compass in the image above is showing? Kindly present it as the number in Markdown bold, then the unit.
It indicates **112.5** °
